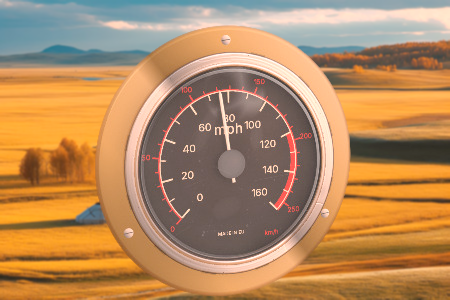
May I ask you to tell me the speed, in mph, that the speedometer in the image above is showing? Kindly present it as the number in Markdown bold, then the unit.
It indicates **75** mph
